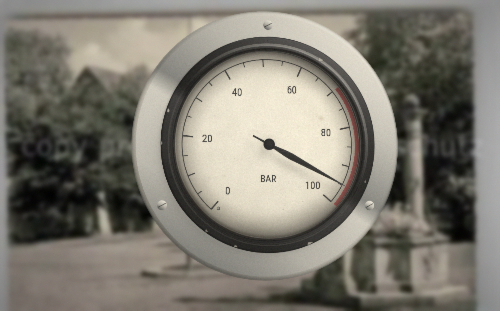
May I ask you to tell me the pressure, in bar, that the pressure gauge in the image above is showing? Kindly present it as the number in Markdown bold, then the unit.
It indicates **95** bar
